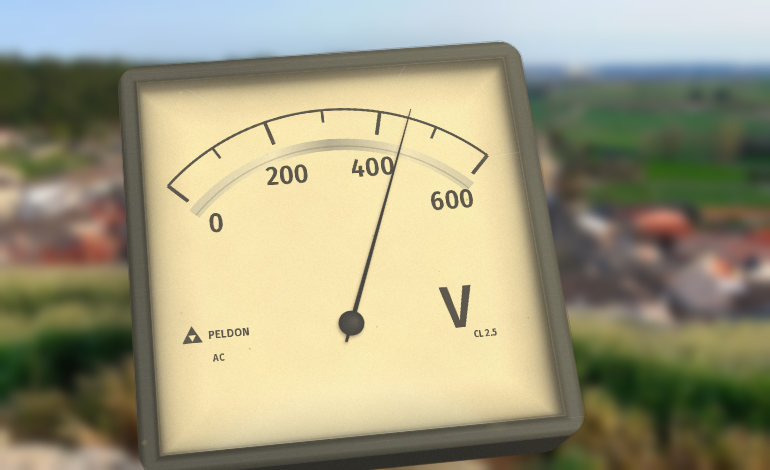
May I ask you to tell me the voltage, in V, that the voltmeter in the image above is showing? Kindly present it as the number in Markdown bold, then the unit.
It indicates **450** V
